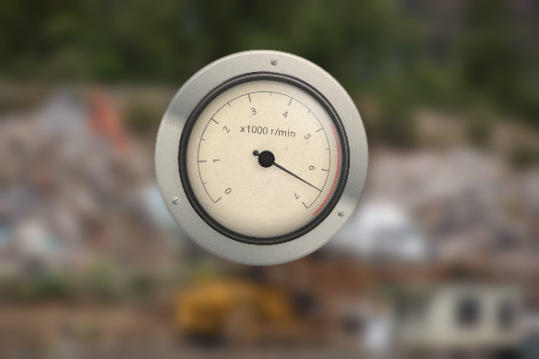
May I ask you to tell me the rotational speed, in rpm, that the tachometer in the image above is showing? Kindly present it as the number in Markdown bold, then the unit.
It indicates **6500** rpm
